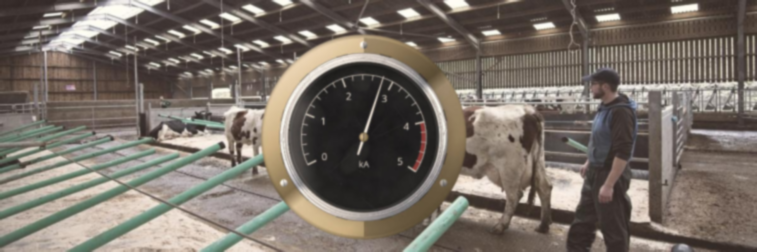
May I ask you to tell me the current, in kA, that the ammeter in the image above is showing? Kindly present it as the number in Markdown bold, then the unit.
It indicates **2.8** kA
